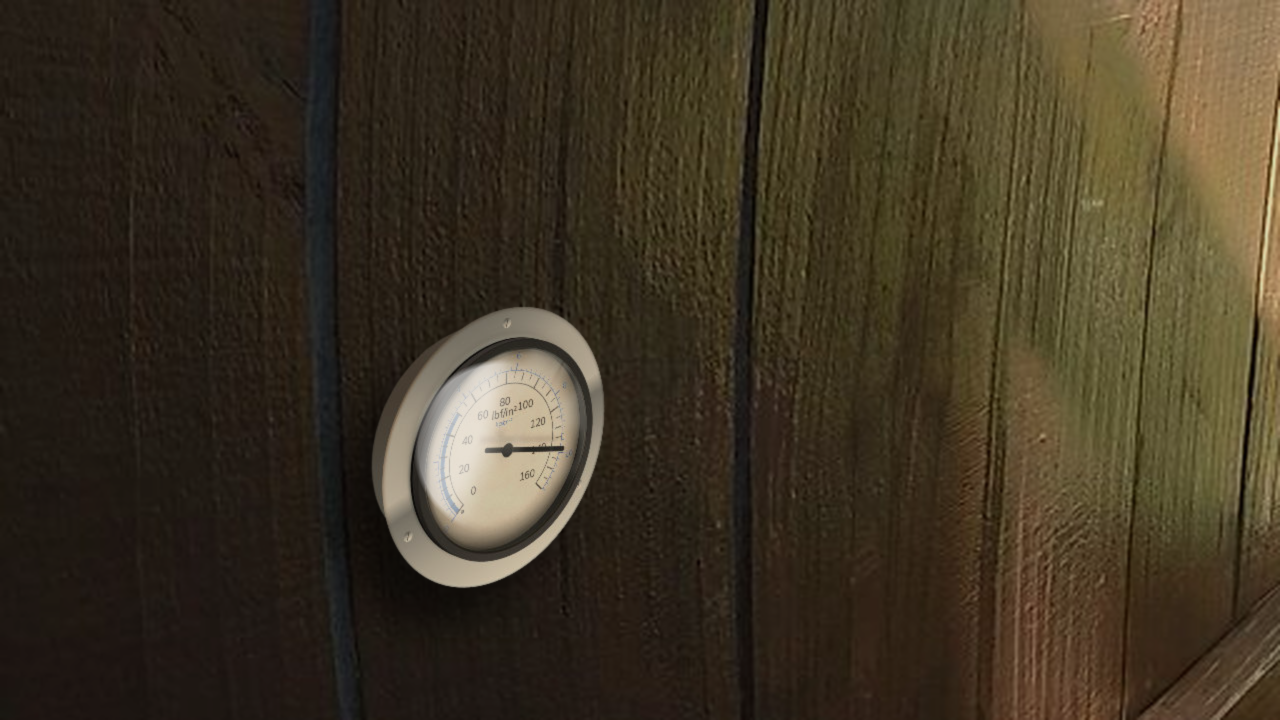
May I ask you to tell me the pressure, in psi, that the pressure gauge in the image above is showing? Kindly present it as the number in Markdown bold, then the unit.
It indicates **140** psi
